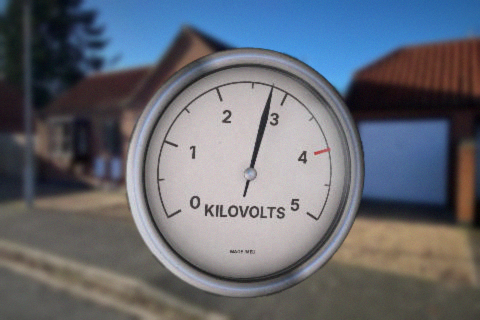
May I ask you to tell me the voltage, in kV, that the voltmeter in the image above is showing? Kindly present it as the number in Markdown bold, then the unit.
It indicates **2.75** kV
